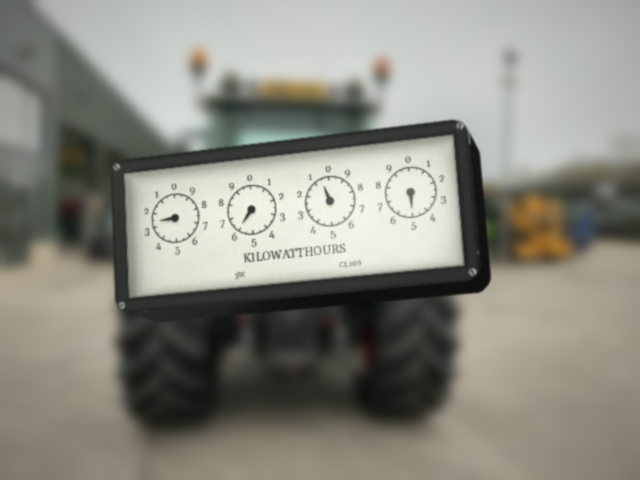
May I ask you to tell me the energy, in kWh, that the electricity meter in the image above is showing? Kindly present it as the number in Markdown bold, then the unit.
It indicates **2605** kWh
